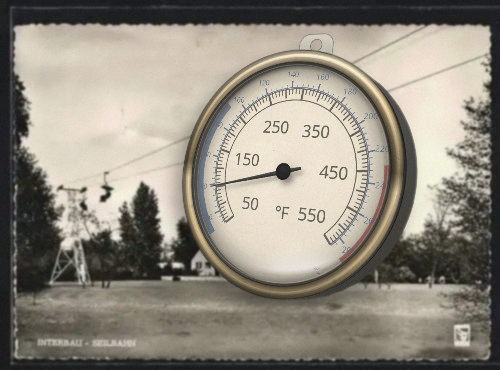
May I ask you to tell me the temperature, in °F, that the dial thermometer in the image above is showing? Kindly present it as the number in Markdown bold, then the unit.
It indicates **100** °F
